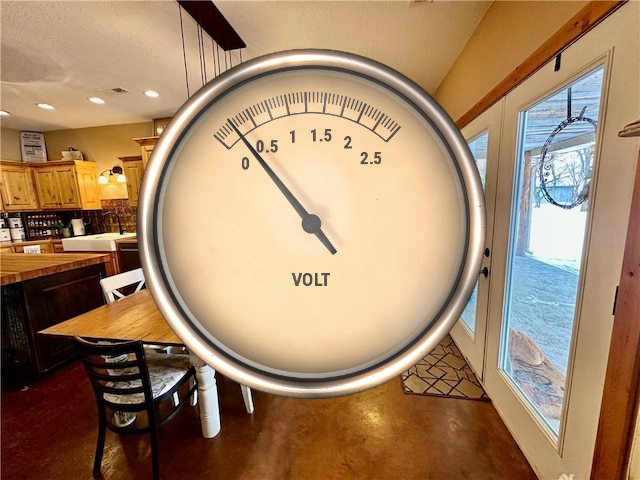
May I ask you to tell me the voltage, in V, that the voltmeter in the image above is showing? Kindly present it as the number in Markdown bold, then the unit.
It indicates **0.25** V
